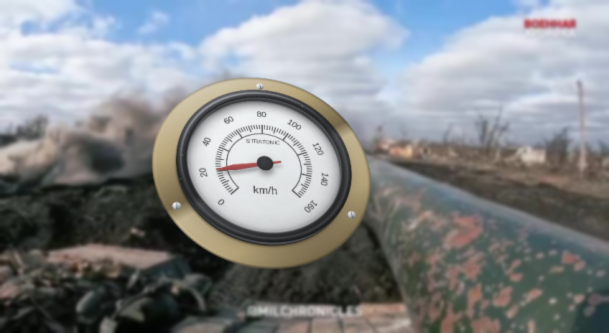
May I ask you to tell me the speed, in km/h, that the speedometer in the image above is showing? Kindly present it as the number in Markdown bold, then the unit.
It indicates **20** km/h
